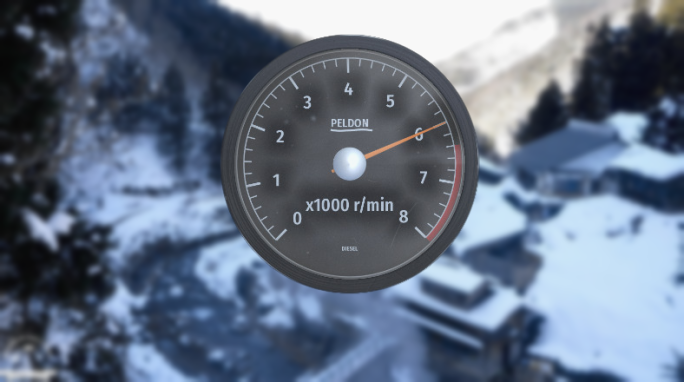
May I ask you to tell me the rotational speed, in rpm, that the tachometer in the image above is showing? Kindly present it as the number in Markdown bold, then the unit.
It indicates **6000** rpm
